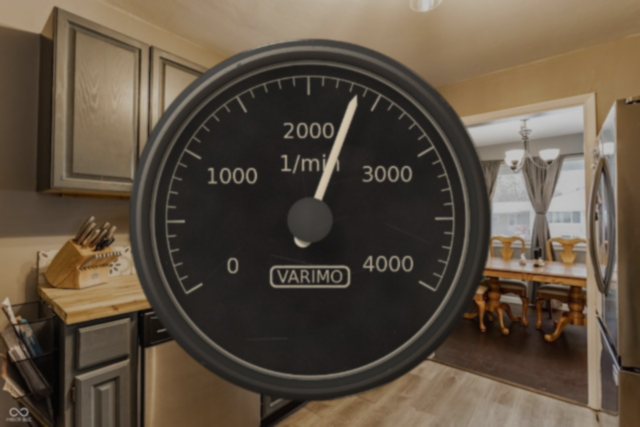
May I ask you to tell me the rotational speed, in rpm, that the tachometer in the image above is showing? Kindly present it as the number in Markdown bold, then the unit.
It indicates **2350** rpm
